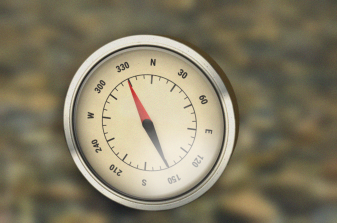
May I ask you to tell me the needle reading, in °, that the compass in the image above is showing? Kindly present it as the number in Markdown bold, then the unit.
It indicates **330** °
